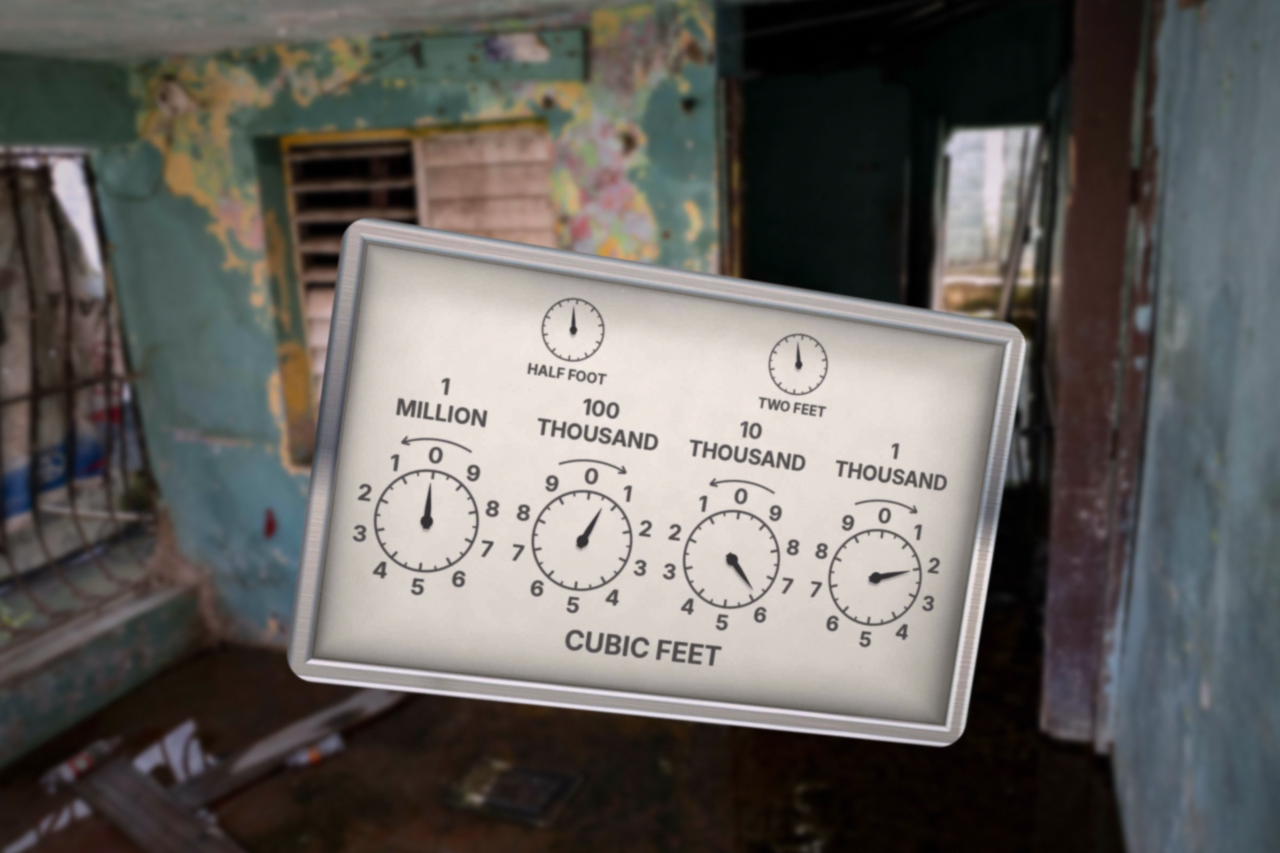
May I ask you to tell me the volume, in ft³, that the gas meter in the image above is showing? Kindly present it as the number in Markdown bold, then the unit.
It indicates **6200** ft³
